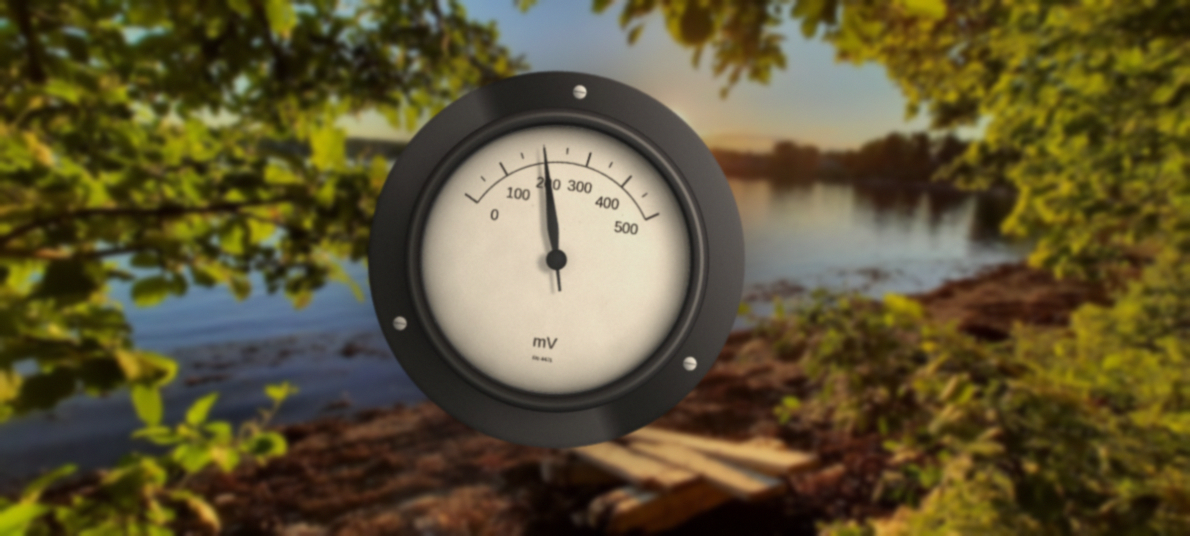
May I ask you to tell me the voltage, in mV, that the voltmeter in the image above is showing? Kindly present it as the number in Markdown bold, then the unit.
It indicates **200** mV
